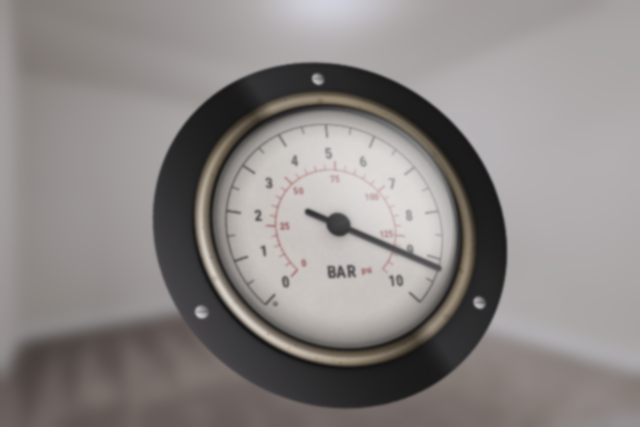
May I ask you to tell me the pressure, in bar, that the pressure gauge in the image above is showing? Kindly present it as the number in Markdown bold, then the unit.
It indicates **9.25** bar
